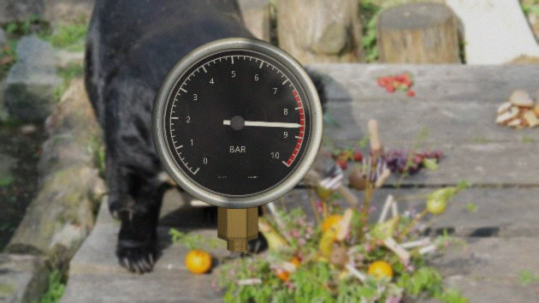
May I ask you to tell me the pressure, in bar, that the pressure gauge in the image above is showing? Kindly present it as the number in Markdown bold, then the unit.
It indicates **8.6** bar
